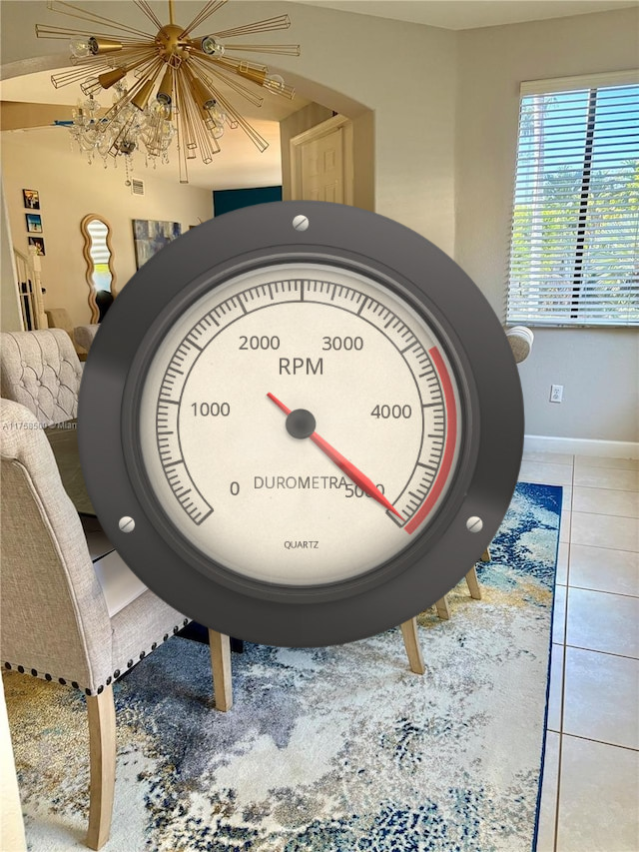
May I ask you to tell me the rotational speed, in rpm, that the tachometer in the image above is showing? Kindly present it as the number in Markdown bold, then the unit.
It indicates **4950** rpm
